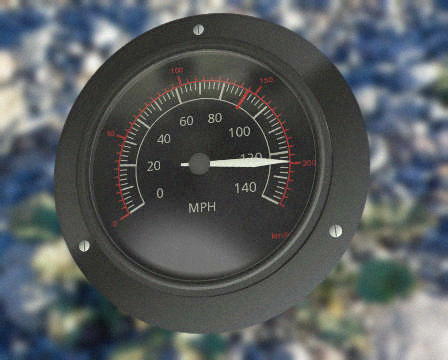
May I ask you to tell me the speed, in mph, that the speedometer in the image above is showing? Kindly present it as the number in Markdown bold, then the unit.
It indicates **124** mph
